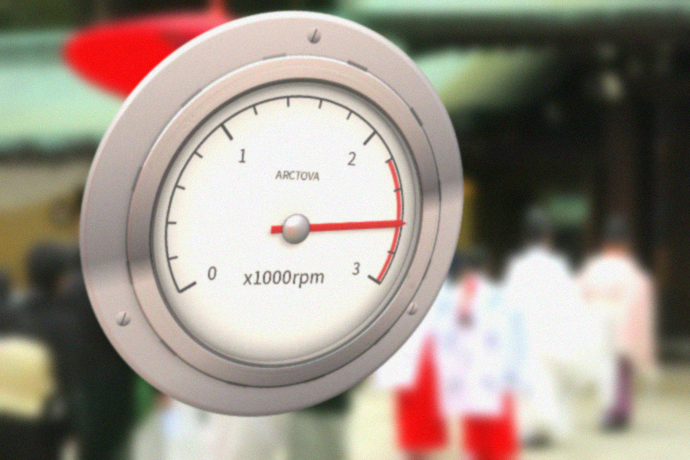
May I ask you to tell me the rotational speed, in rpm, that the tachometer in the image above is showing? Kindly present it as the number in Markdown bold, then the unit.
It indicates **2600** rpm
